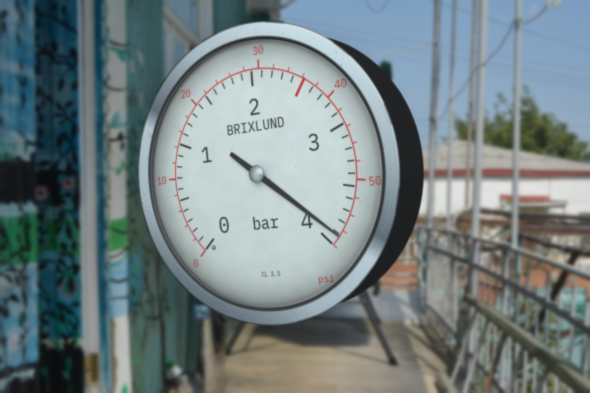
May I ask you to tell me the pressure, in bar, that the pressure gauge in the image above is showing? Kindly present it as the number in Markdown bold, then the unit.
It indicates **3.9** bar
